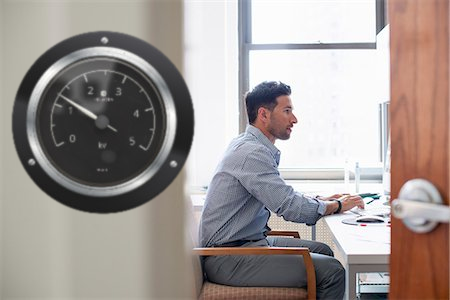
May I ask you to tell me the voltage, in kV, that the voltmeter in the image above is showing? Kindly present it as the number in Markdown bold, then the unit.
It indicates **1.25** kV
